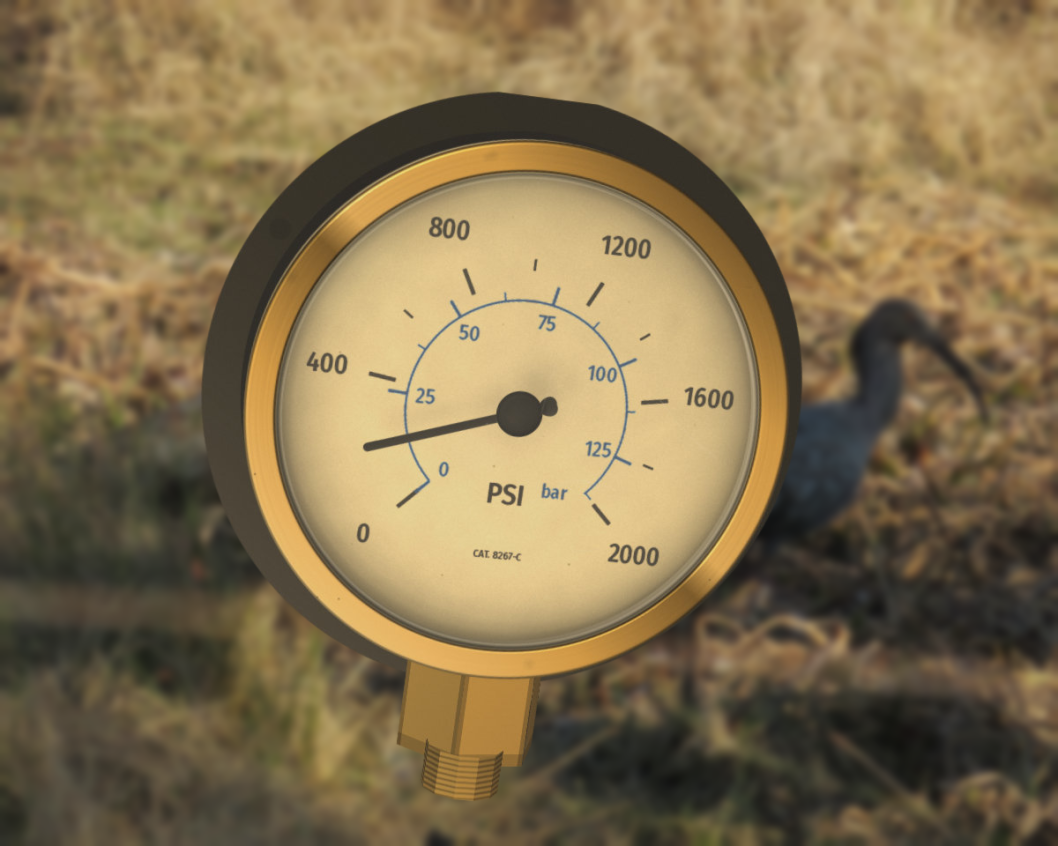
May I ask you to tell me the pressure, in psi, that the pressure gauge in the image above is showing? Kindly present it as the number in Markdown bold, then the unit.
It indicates **200** psi
